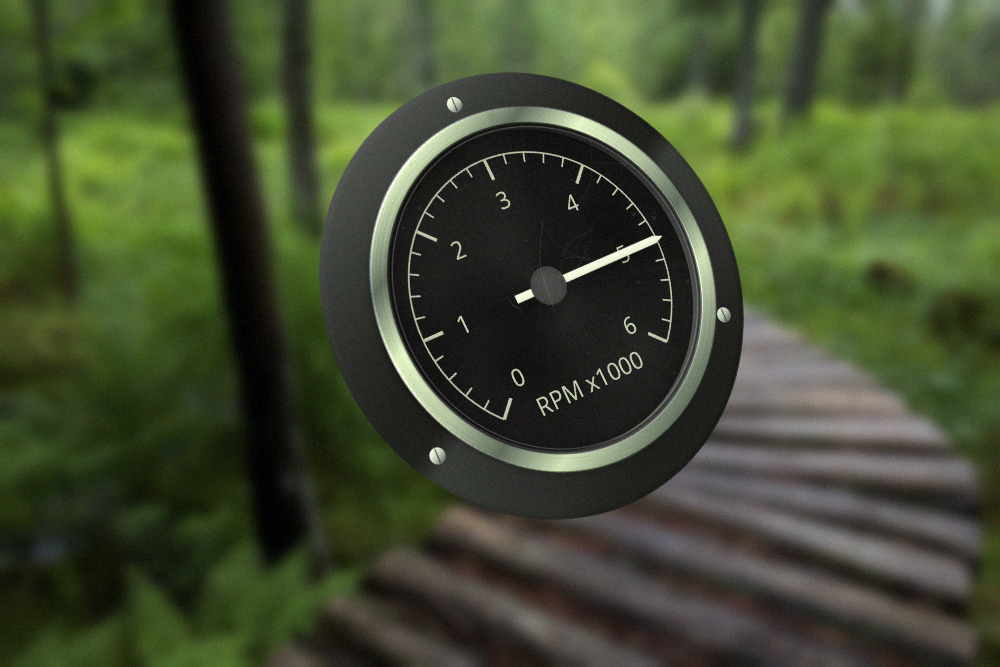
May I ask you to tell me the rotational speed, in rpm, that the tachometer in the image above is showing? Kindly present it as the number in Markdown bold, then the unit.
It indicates **5000** rpm
